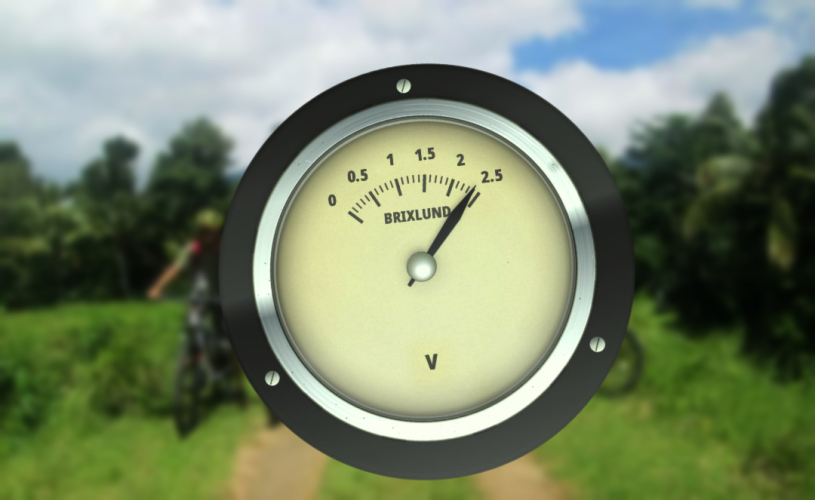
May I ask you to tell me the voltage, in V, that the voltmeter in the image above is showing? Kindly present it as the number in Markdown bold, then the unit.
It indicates **2.4** V
